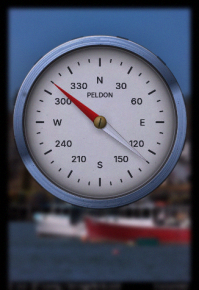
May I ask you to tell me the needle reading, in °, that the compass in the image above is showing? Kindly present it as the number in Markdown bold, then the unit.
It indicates **310** °
